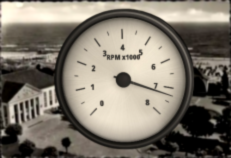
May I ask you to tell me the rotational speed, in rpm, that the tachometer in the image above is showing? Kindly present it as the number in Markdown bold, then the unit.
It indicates **7250** rpm
